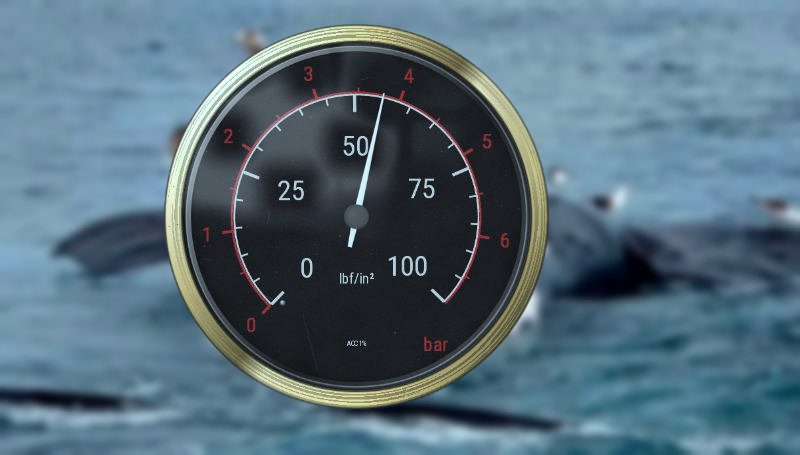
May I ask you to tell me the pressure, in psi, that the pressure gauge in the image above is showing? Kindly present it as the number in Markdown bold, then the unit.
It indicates **55** psi
